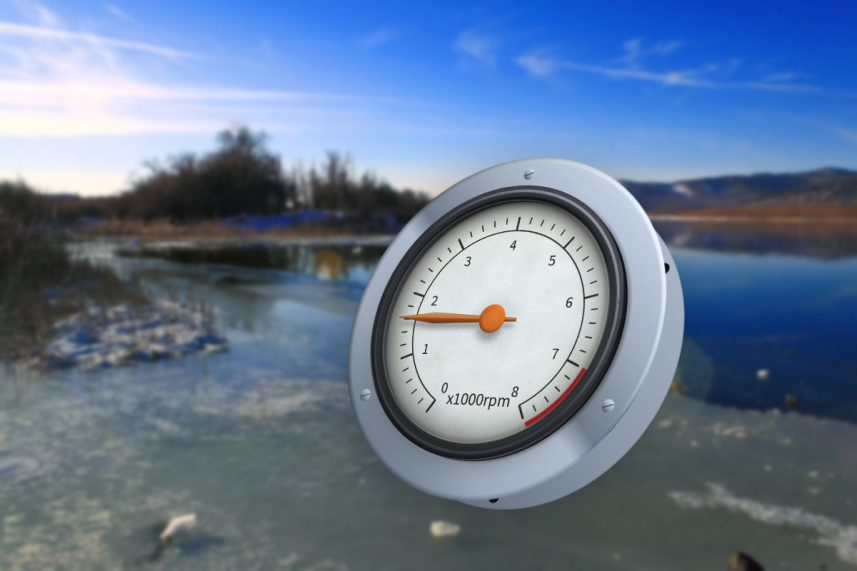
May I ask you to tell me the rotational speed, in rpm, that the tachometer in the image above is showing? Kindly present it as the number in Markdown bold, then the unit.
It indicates **1600** rpm
